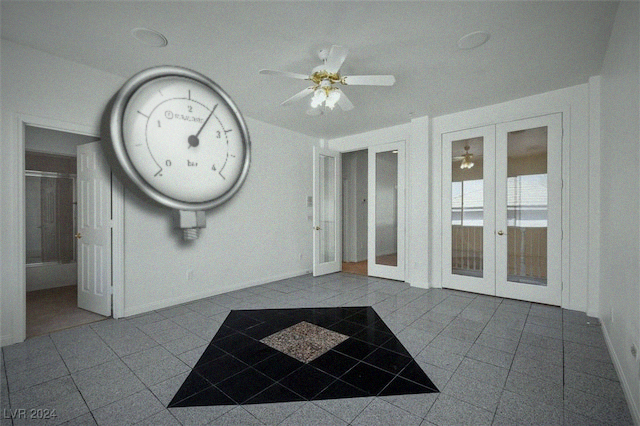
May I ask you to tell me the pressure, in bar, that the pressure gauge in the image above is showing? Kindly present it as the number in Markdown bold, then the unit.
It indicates **2.5** bar
